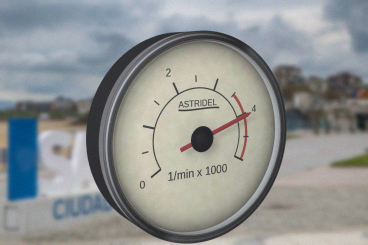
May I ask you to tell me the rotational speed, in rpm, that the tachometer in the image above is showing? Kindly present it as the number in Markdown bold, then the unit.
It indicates **4000** rpm
